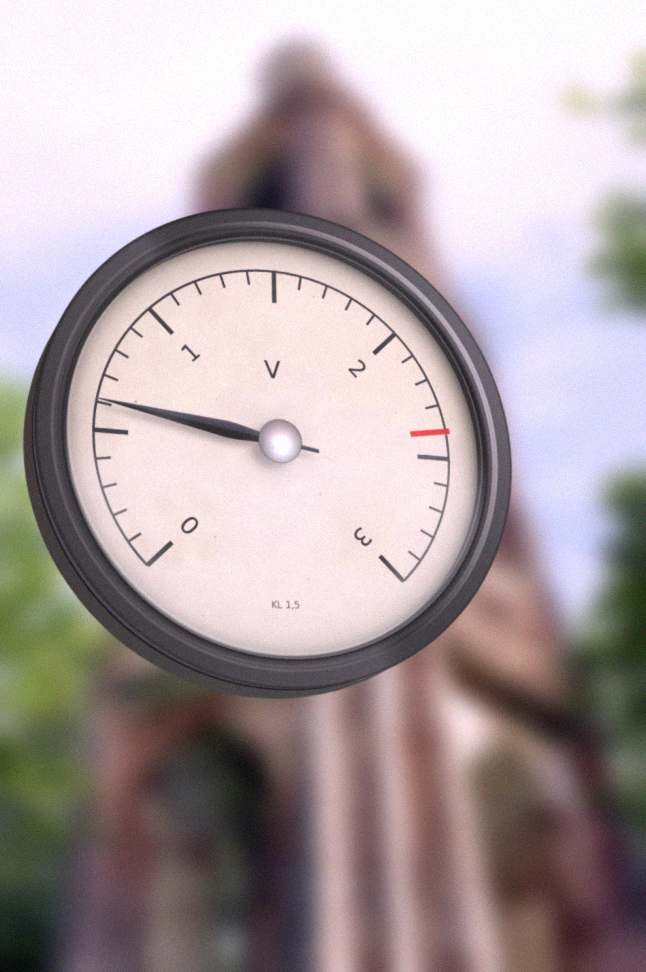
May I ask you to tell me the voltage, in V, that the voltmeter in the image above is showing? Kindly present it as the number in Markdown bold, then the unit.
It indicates **0.6** V
